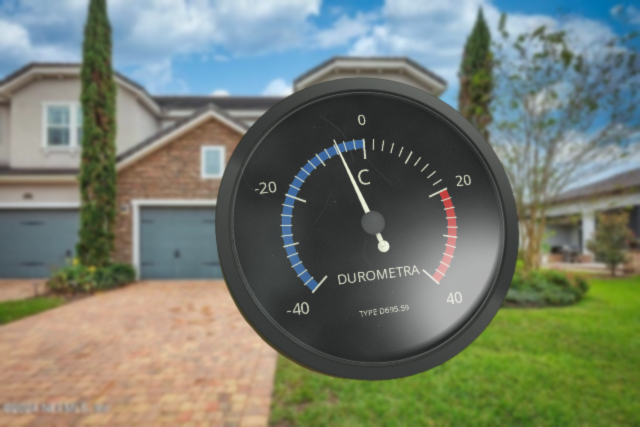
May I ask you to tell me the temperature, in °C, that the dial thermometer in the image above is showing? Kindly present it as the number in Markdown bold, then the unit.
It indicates **-6** °C
